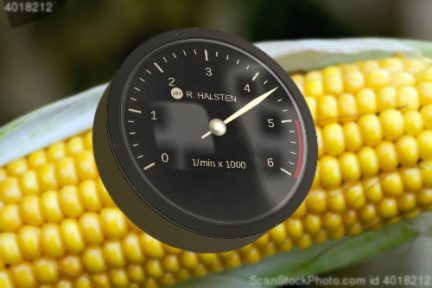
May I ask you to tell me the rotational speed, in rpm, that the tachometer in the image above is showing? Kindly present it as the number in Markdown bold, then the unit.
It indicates **4400** rpm
